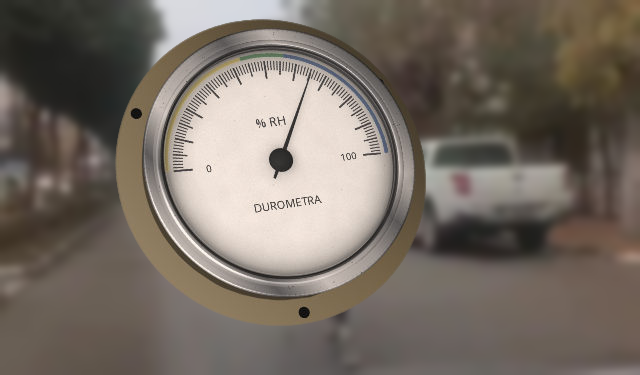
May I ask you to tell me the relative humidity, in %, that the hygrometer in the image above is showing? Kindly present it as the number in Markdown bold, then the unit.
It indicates **65** %
